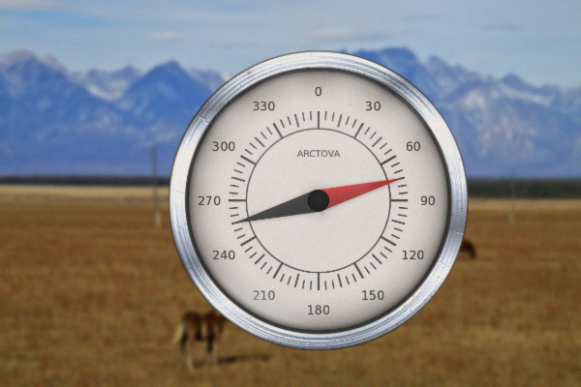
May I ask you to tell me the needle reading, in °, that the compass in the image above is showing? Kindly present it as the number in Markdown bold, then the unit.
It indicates **75** °
